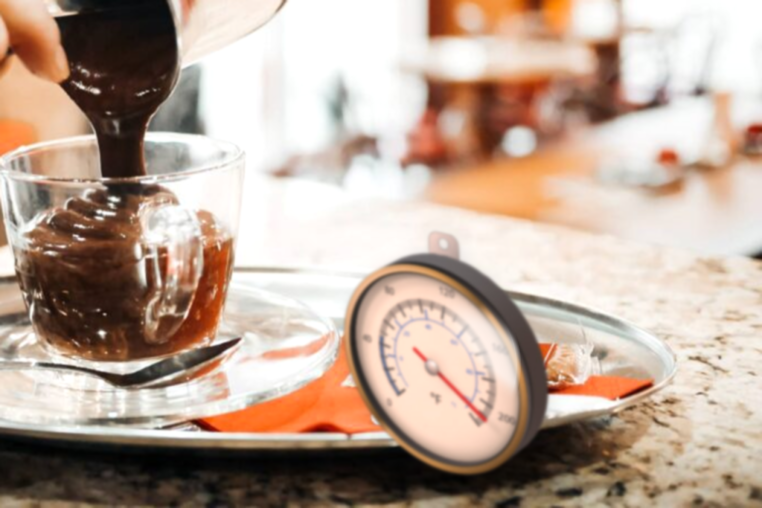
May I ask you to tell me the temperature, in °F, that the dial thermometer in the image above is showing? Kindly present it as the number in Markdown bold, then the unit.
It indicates **210** °F
